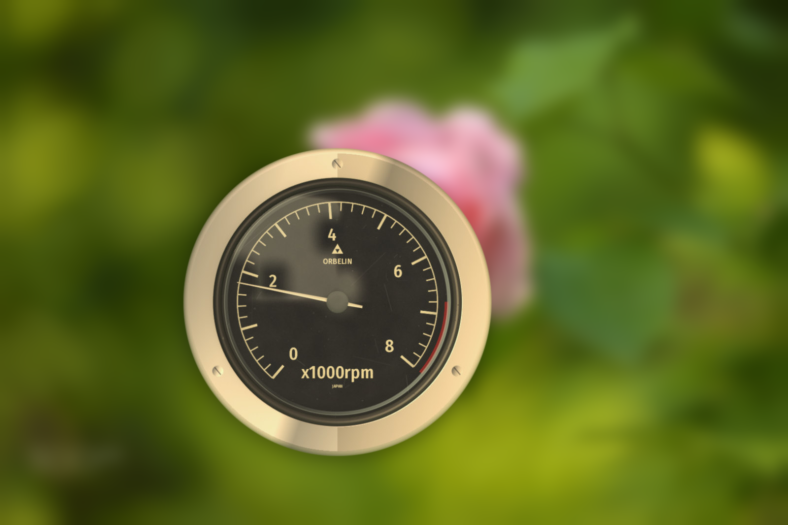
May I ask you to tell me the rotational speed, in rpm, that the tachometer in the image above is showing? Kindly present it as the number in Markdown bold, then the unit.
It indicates **1800** rpm
